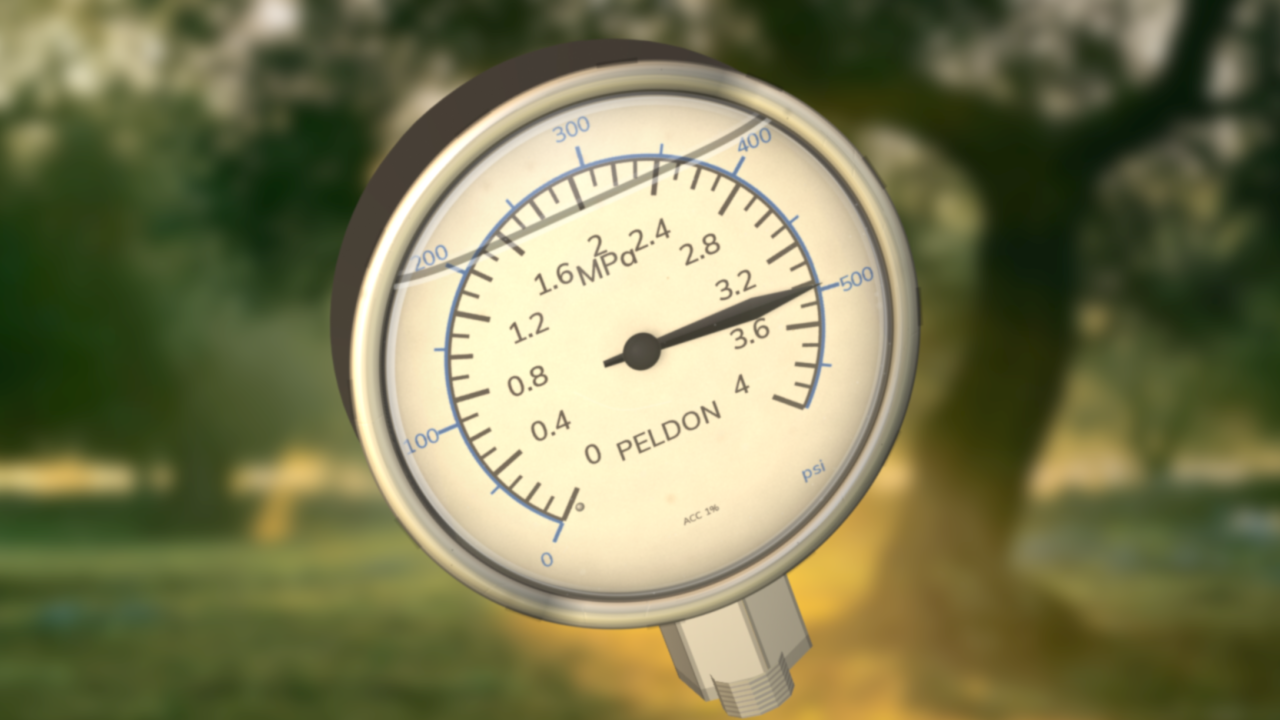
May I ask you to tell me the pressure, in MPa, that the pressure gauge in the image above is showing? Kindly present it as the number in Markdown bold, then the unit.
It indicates **3.4** MPa
